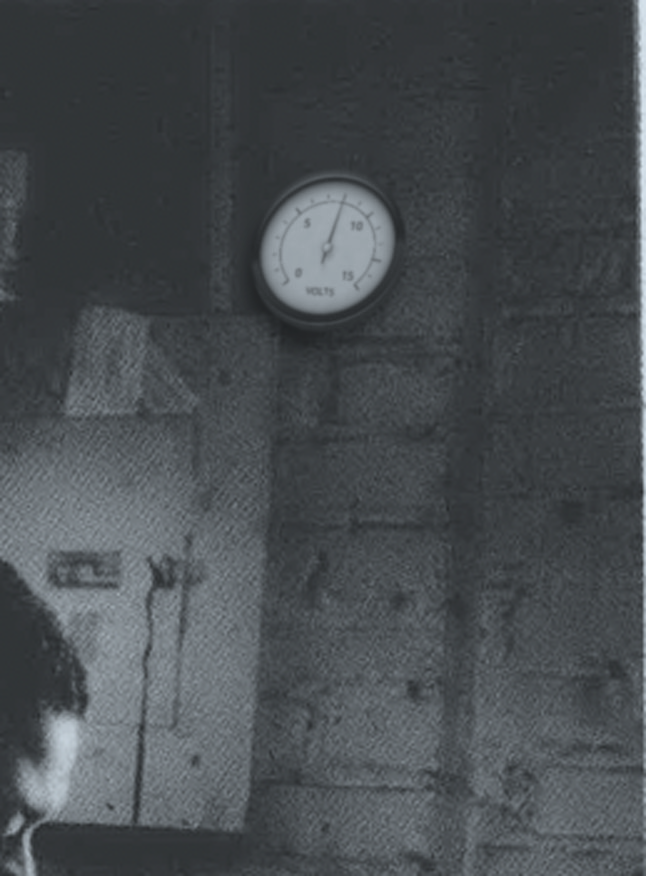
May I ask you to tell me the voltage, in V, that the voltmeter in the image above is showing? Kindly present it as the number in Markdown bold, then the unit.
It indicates **8** V
